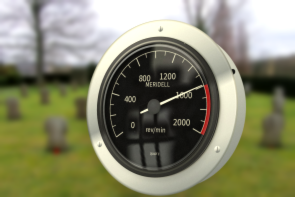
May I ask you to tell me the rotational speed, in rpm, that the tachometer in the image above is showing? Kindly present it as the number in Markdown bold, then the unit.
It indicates **1600** rpm
